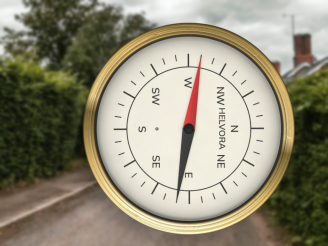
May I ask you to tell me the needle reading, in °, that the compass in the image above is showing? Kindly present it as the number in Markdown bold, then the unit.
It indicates **280** °
